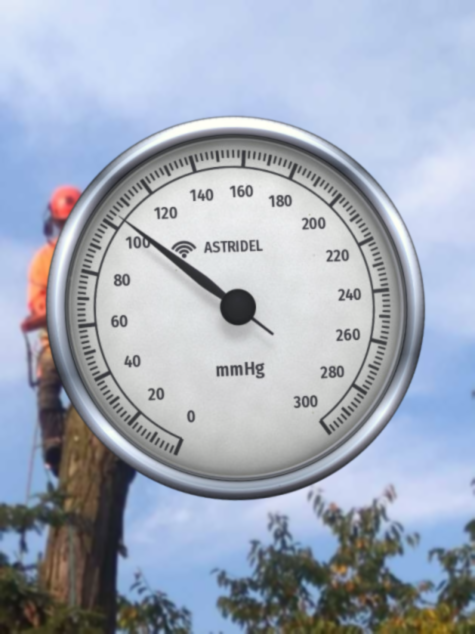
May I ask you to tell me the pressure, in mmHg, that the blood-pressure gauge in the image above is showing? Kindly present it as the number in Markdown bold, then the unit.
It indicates **104** mmHg
